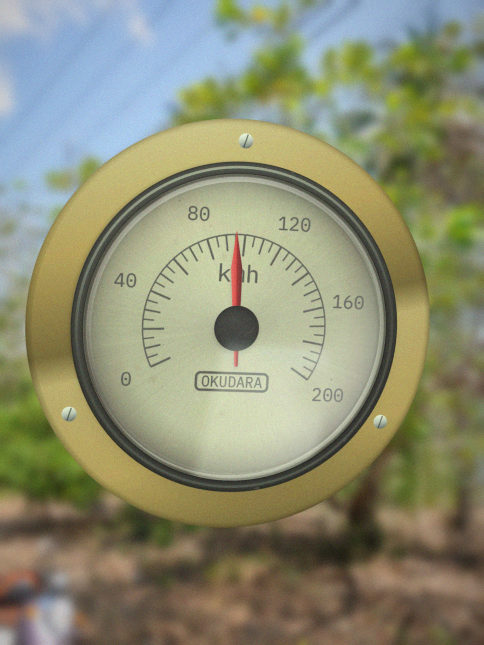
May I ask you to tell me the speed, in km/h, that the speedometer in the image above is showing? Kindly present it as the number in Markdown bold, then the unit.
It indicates **95** km/h
